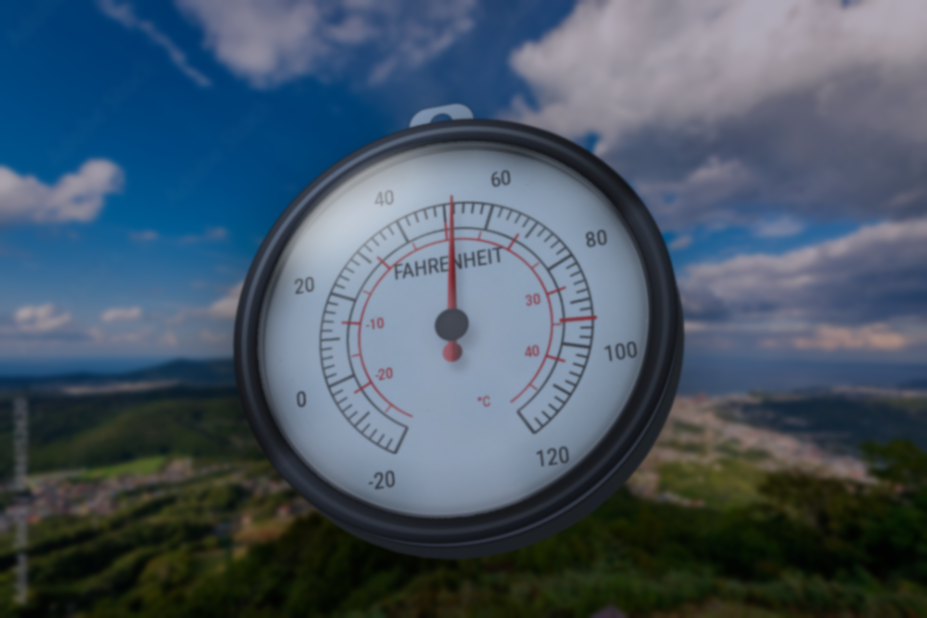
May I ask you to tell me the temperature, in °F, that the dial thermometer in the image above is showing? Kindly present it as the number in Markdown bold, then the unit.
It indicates **52** °F
